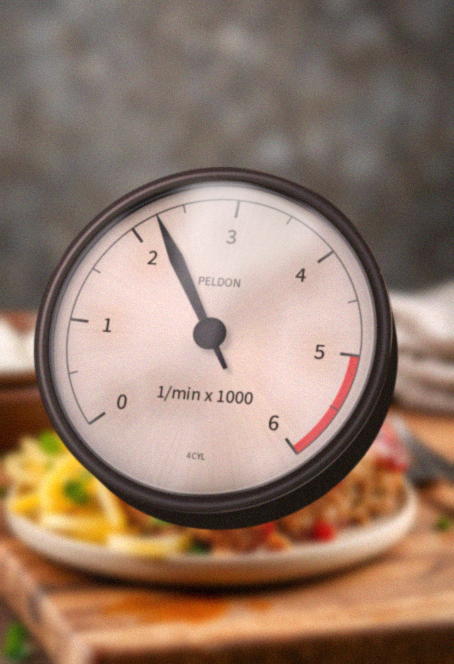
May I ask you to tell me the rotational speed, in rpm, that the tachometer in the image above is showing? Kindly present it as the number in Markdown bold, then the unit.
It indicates **2250** rpm
